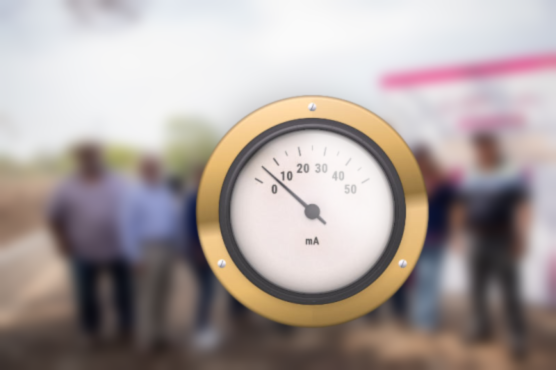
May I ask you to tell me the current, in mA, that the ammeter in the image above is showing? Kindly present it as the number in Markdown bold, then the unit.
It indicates **5** mA
